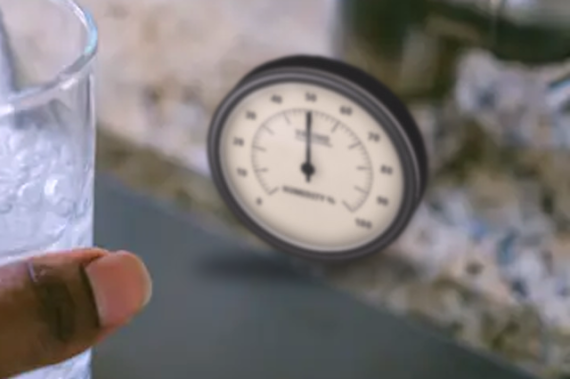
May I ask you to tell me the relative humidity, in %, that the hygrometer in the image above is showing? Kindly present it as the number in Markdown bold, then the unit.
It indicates **50** %
